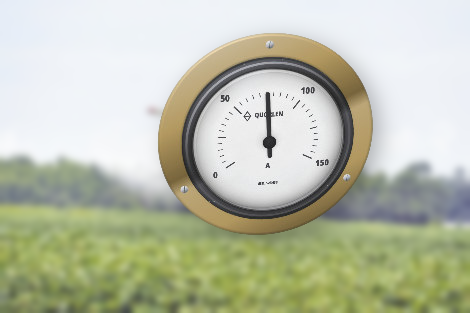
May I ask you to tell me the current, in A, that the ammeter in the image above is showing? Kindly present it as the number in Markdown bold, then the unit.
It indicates **75** A
